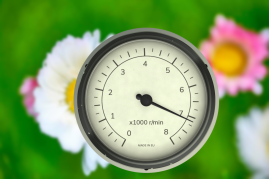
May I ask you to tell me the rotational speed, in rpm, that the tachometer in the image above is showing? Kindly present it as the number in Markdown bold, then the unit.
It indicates **7125** rpm
